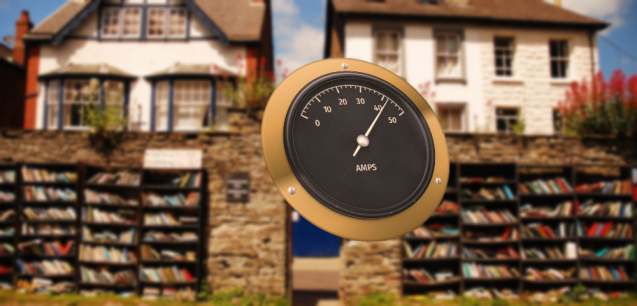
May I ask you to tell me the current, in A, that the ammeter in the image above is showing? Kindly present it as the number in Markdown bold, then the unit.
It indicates **42** A
